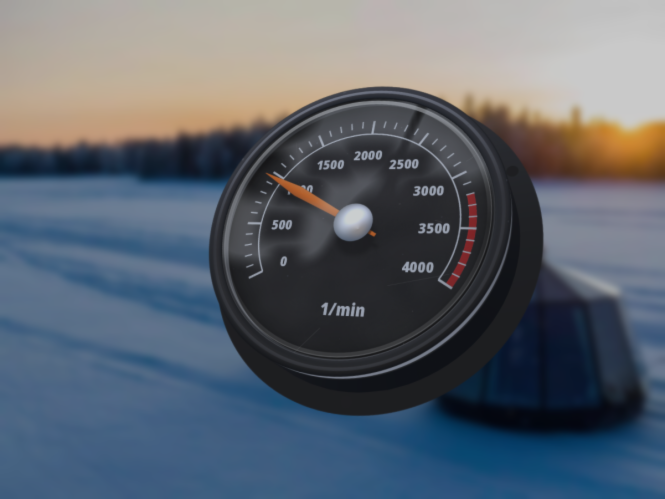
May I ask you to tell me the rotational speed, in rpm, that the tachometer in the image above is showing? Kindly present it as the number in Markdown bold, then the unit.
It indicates **950** rpm
